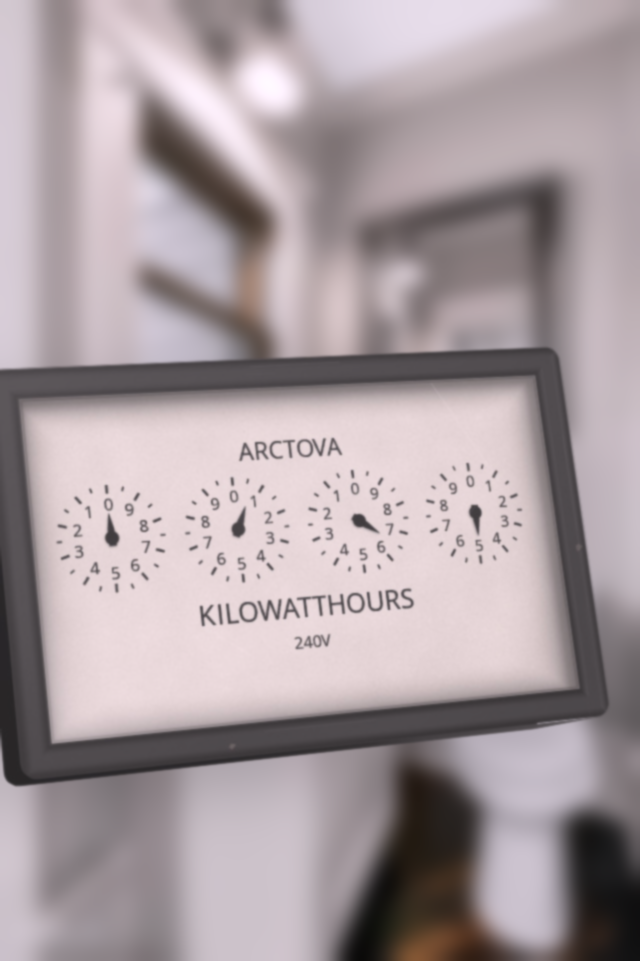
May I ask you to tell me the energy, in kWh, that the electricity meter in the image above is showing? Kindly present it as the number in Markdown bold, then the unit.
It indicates **65** kWh
